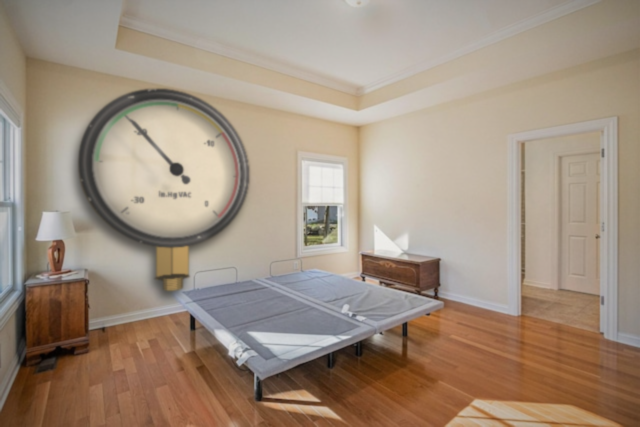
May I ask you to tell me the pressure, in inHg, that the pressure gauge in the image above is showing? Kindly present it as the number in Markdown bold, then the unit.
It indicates **-20** inHg
